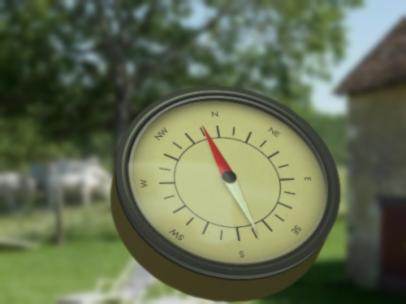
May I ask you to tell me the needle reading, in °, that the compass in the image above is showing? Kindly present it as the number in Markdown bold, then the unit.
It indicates **345** °
